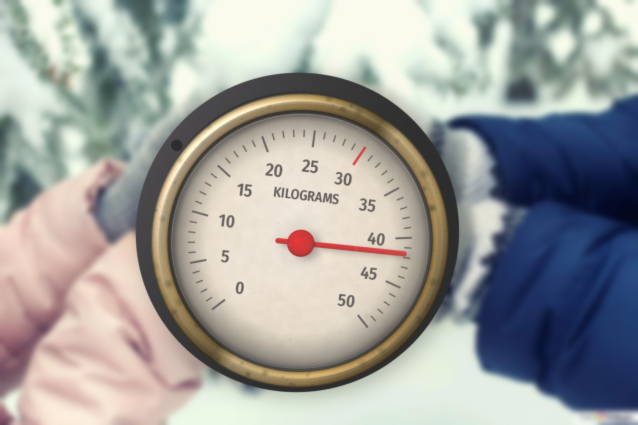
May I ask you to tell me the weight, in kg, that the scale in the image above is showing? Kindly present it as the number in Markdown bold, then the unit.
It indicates **41.5** kg
